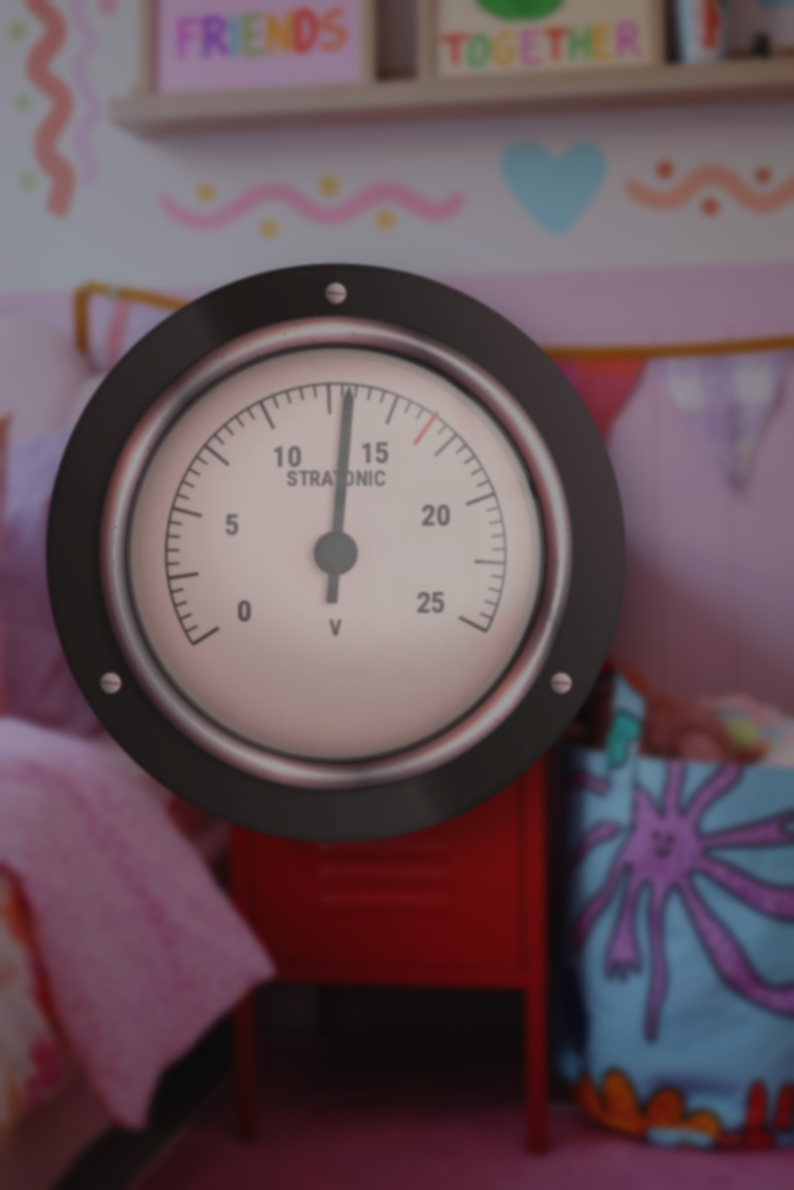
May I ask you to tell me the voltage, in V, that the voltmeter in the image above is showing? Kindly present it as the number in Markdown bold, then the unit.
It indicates **13.25** V
